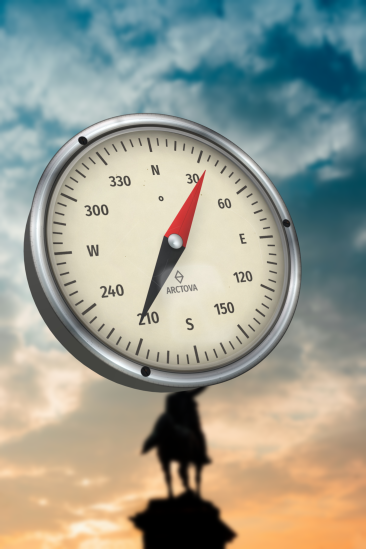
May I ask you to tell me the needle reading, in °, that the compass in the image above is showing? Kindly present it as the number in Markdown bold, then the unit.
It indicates **35** °
